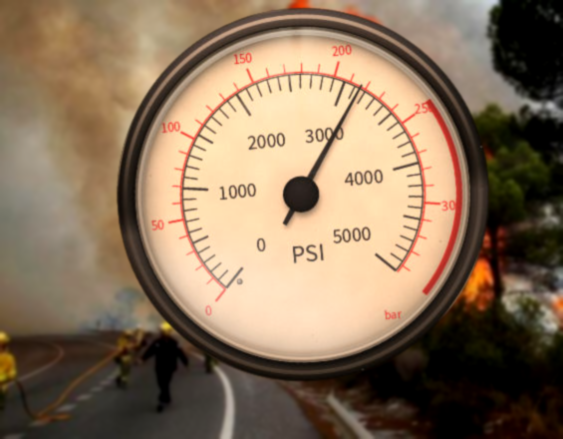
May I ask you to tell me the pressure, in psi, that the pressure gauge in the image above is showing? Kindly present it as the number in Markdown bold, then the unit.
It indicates **3150** psi
